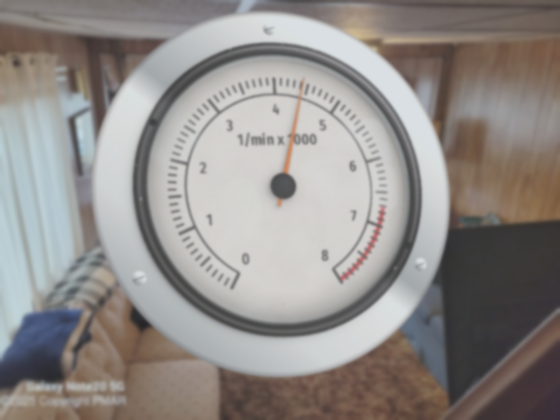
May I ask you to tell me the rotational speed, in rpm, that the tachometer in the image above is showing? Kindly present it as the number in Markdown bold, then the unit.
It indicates **4400** rpm
